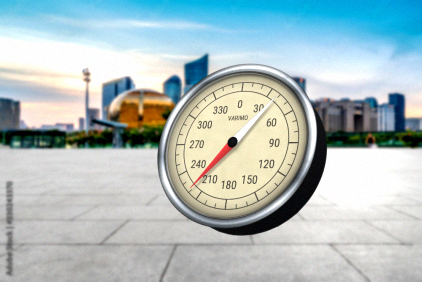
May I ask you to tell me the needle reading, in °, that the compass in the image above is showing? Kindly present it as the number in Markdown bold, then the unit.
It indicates **220** °
